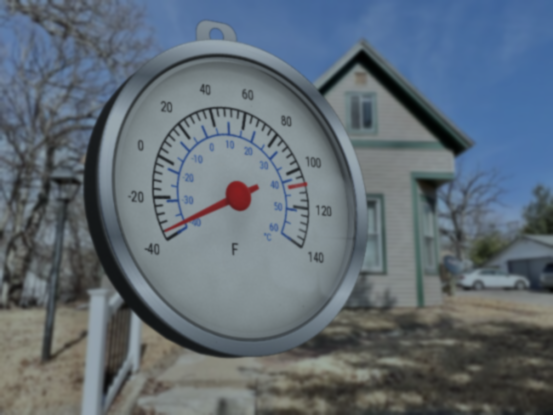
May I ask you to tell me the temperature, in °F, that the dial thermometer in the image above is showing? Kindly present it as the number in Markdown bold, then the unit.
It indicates **-36** °F
